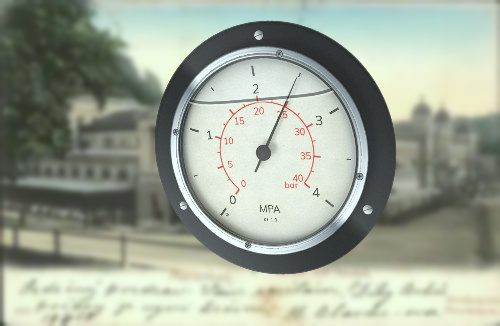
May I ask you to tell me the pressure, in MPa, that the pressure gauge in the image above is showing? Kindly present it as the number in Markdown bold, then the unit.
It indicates **2.5** MPa
